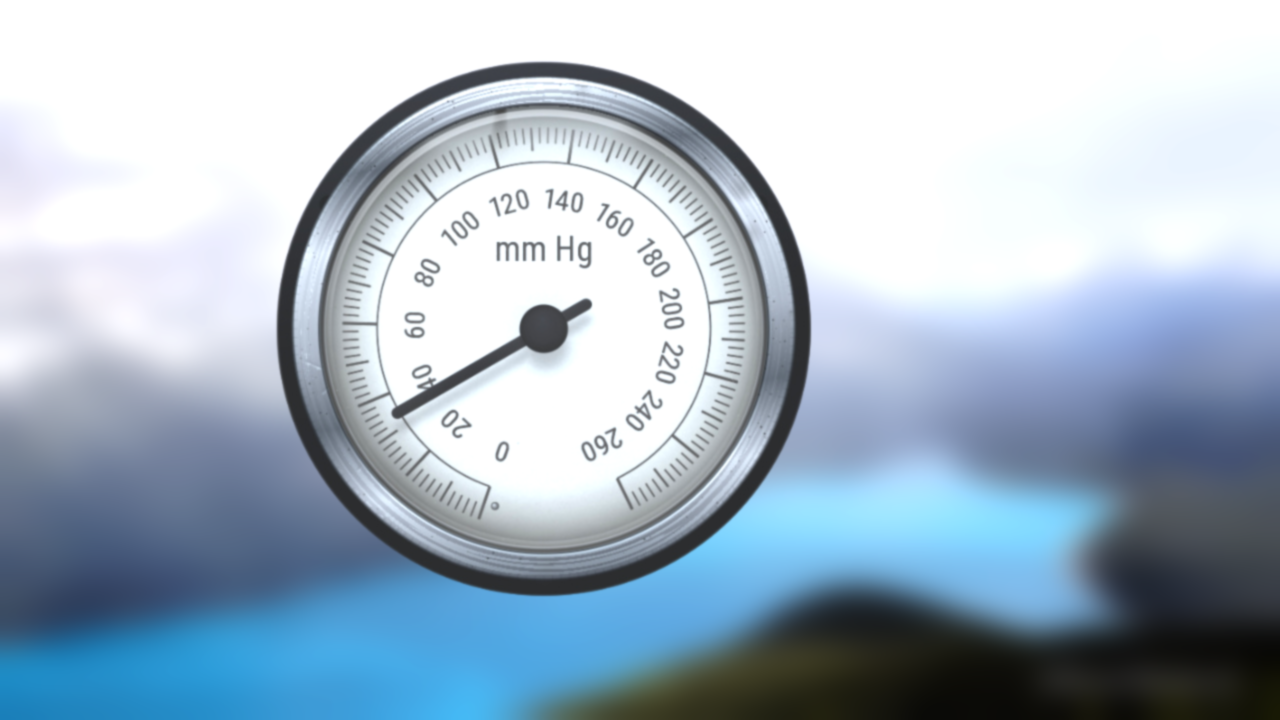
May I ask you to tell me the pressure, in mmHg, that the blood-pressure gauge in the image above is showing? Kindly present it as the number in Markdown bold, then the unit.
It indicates **34** mmHg
